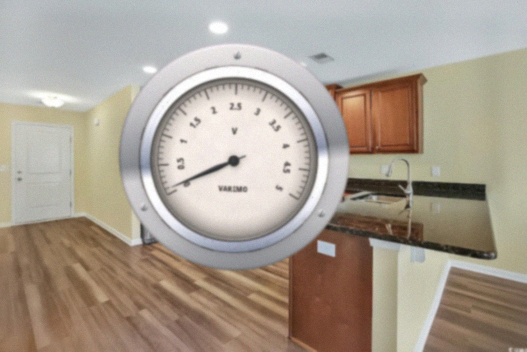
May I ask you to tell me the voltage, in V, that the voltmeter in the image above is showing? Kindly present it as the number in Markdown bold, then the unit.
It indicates **0.1** V
